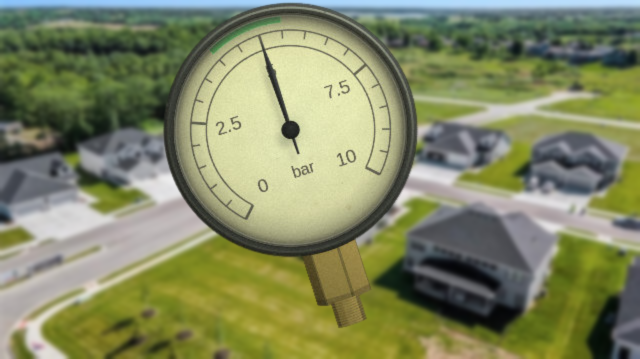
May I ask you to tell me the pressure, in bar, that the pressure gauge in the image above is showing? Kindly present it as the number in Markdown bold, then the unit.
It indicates **5** bar
